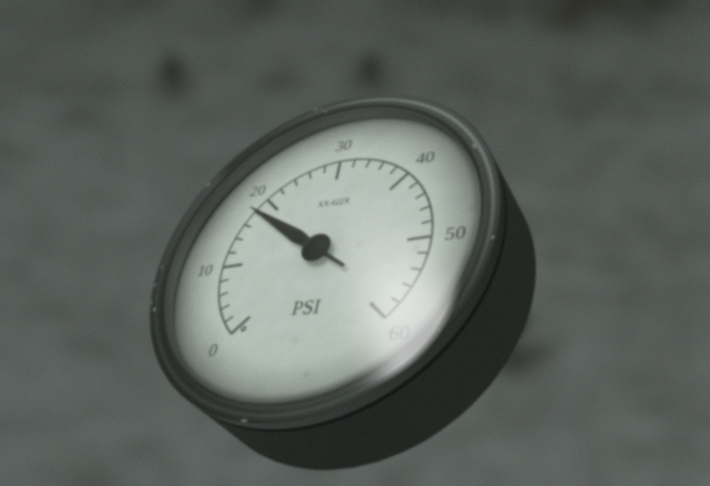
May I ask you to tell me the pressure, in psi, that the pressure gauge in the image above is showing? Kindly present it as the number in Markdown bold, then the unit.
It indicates **18** psi
